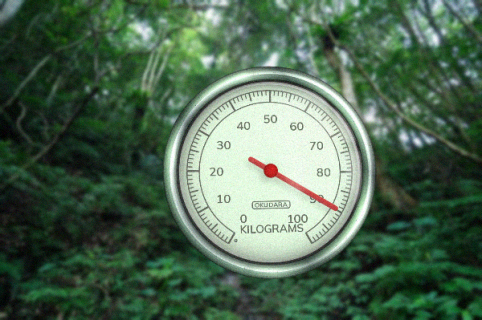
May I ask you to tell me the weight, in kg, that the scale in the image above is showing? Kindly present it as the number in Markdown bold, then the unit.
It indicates **90** kg
